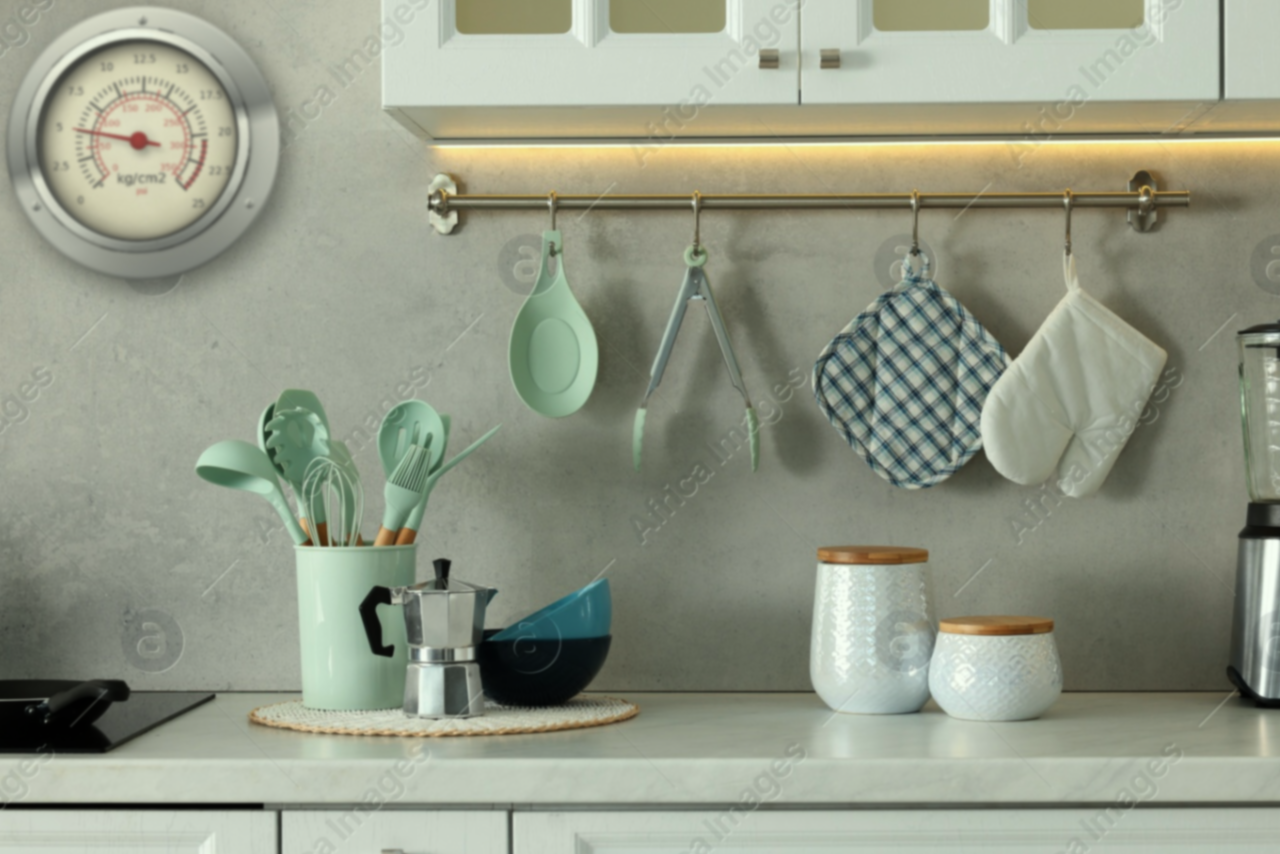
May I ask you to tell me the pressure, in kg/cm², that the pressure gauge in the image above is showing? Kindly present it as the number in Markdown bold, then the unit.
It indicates **5** kg/cm²
